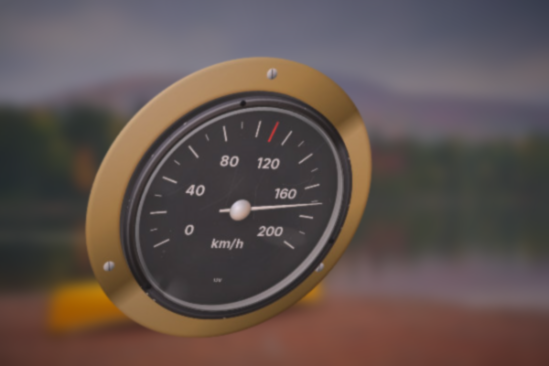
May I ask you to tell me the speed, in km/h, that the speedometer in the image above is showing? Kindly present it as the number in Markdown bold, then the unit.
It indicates **170** km/h
